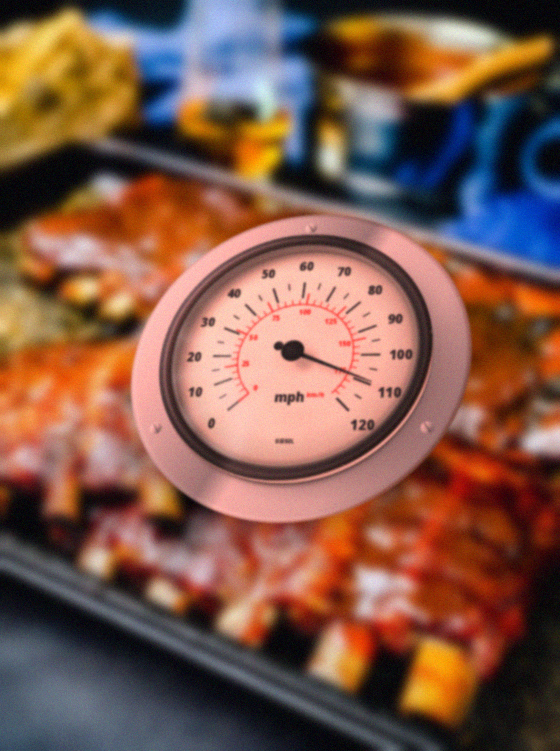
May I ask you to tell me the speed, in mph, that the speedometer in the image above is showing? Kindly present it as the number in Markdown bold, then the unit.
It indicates **110** mph
